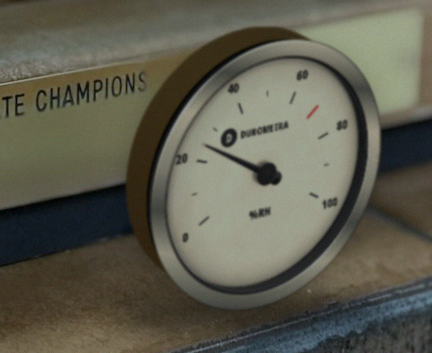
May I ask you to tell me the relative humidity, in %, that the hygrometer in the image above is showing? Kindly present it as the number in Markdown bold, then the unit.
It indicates **25** %
